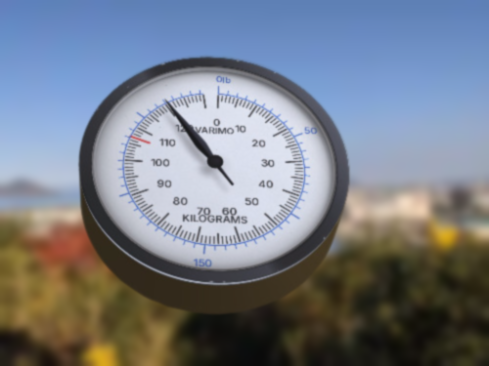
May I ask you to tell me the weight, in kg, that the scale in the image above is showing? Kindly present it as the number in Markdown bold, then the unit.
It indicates **120** kg
